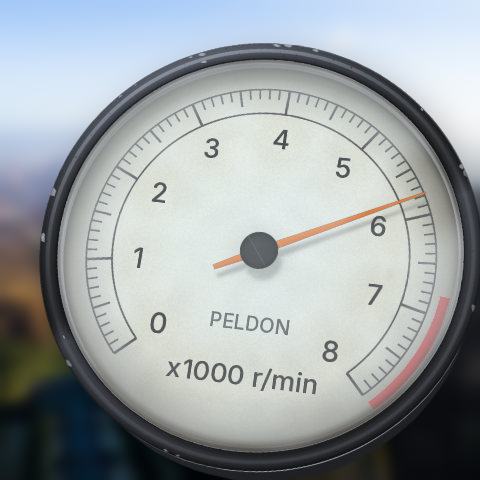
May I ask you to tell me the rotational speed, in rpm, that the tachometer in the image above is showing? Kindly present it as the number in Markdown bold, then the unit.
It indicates **5800** rpm
